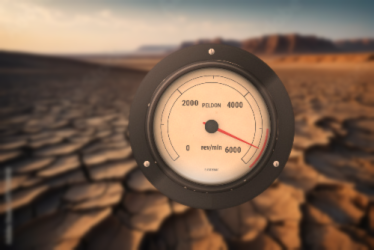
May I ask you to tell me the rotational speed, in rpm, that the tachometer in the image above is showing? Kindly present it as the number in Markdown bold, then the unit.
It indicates **5500** rpm
